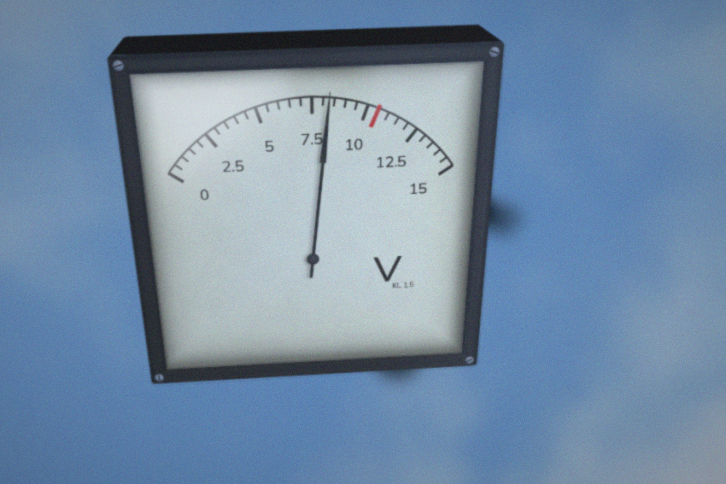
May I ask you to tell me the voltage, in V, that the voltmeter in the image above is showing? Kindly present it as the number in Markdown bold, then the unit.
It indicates **8.25** V
